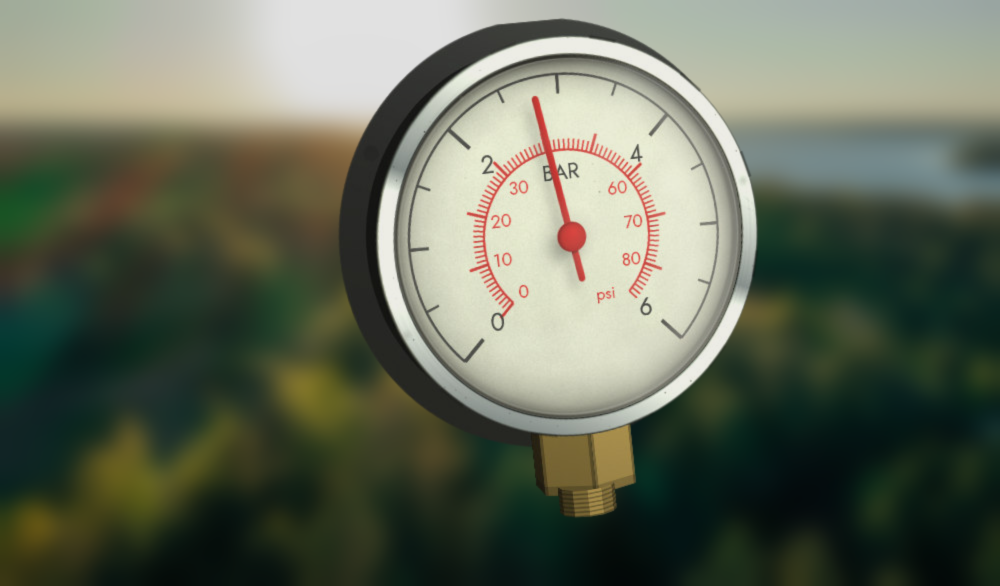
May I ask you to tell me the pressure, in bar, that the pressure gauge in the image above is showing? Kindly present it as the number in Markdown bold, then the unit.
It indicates **2.75** bar
